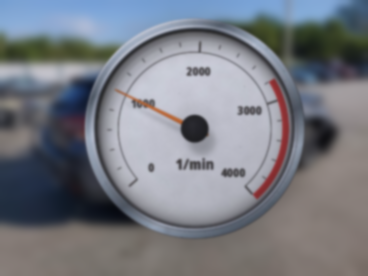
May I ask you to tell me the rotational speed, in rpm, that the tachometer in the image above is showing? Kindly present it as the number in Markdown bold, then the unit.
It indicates **1000** rpm
